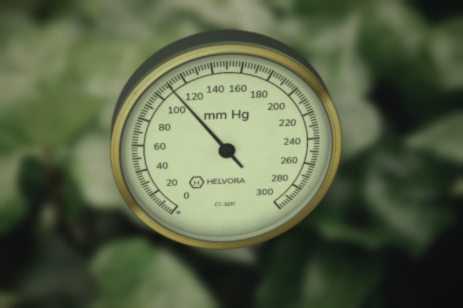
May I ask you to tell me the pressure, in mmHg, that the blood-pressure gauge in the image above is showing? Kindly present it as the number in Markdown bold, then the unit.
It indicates **110** mmHg
